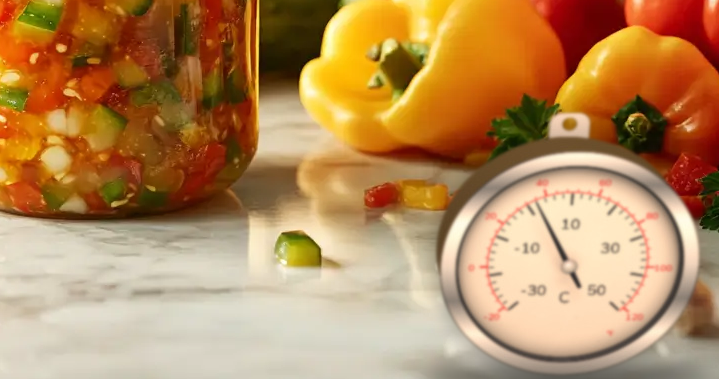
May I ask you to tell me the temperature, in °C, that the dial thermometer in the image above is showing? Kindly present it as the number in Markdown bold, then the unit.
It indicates **2** °C
